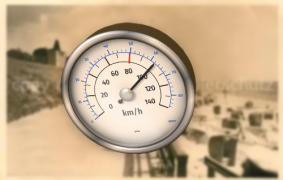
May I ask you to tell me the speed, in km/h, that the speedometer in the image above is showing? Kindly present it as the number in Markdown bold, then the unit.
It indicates **100** km/h
